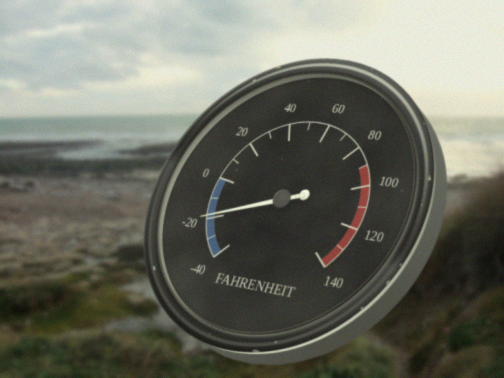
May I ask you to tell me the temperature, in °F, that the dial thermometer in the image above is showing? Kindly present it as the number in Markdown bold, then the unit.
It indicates **-20** °F
